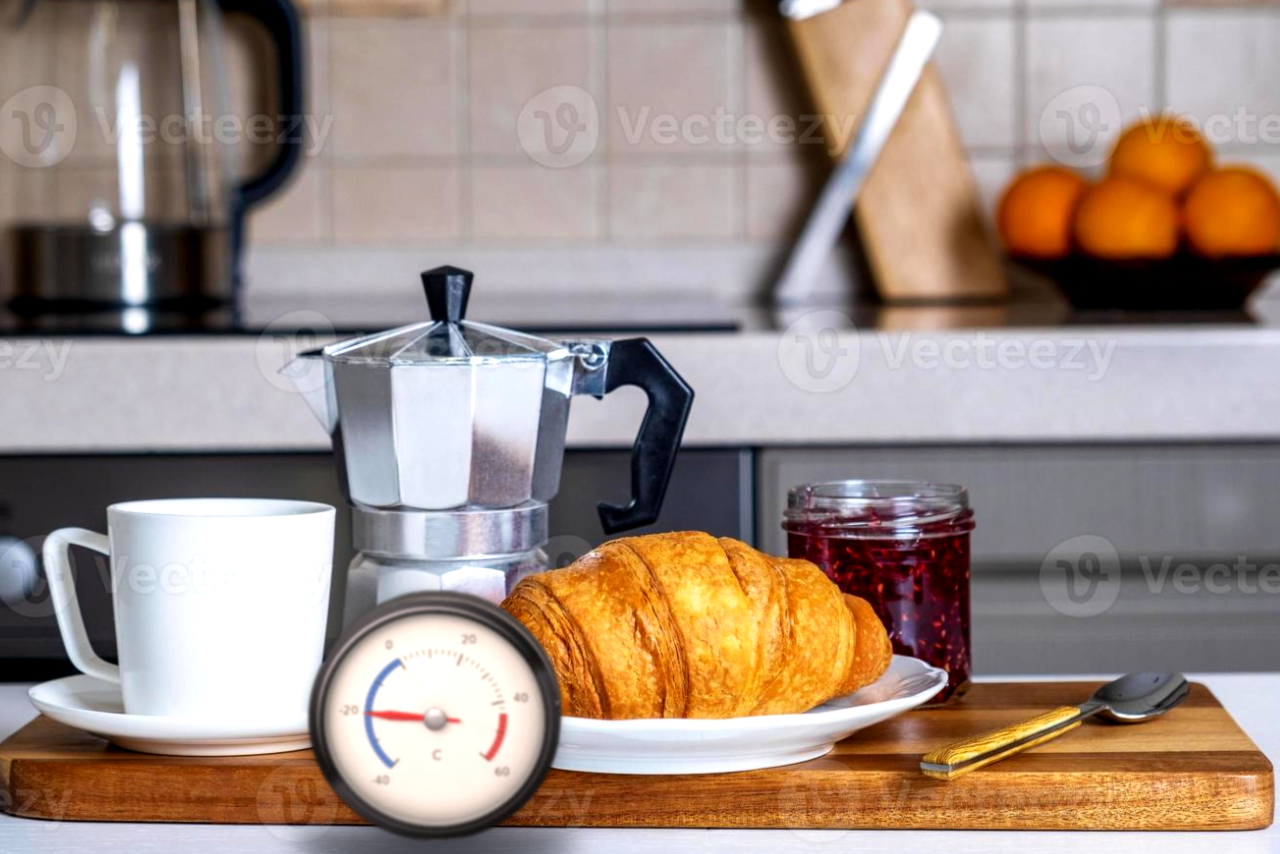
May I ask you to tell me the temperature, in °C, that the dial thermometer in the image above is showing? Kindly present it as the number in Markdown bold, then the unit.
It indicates **-20** °C
